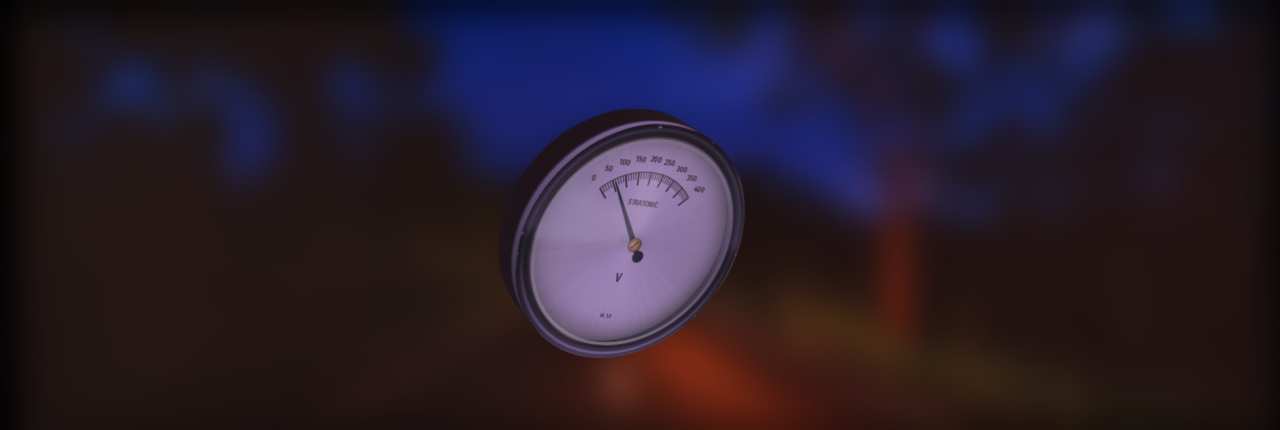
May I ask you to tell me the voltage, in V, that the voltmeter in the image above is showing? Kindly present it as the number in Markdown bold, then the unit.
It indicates **50** V
